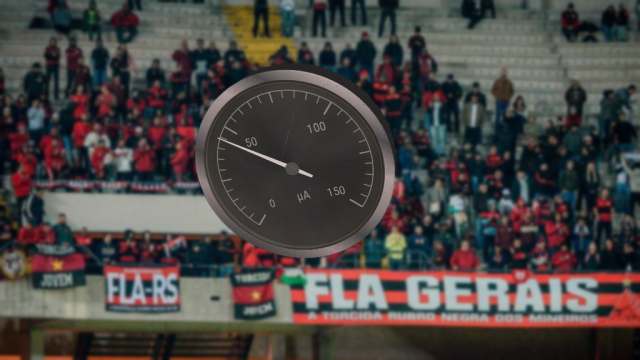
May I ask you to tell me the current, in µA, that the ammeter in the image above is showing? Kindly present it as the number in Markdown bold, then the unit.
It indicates **45** µA
